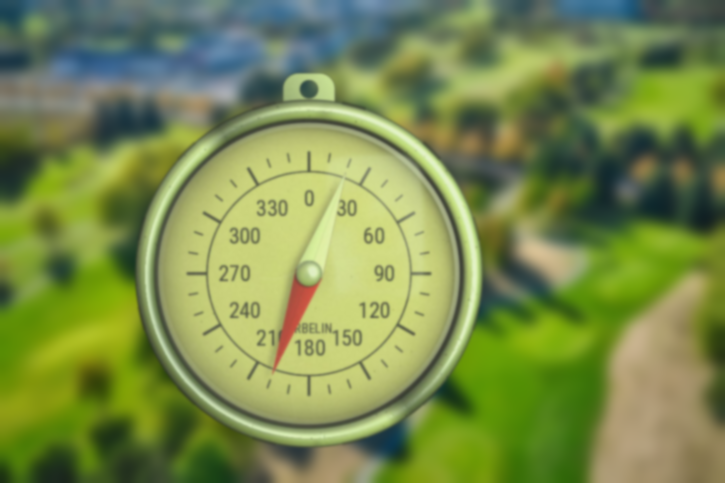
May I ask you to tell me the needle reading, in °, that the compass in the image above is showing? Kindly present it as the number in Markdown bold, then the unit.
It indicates **200** °
